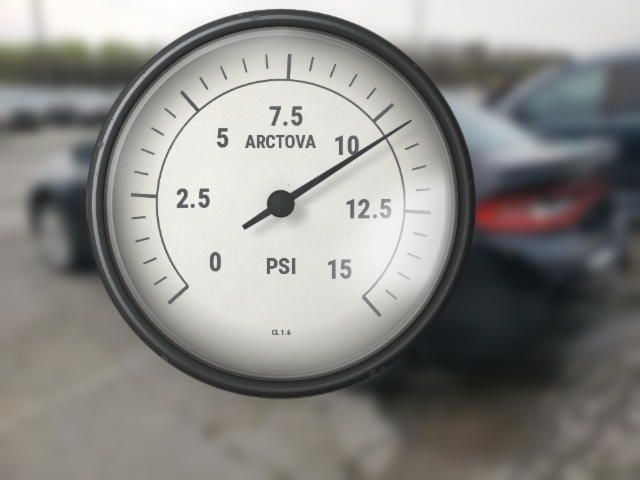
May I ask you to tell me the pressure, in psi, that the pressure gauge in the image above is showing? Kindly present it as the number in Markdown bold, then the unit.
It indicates **10.5** psi
